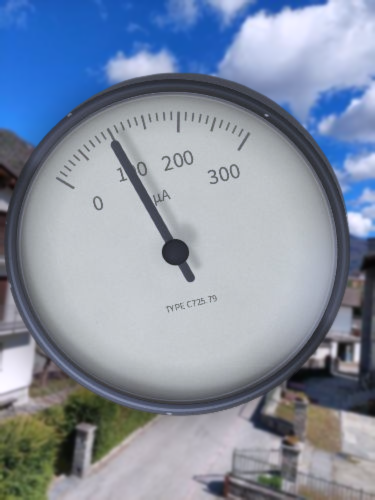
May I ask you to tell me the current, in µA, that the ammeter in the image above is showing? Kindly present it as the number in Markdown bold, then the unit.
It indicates **100** µA
